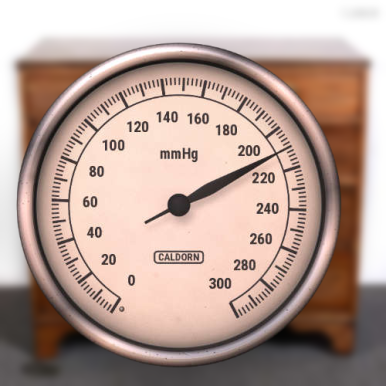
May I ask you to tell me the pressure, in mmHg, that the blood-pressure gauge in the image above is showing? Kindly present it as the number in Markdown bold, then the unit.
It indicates **210** mmHg
